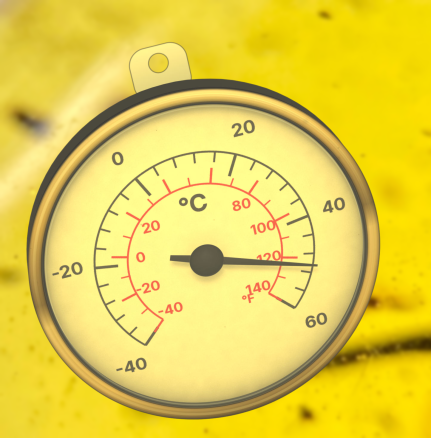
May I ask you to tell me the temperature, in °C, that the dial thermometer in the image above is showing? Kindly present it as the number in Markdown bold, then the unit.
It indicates **50** °C
